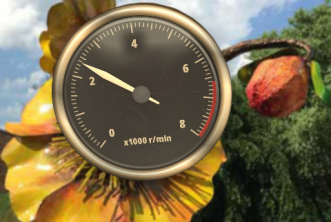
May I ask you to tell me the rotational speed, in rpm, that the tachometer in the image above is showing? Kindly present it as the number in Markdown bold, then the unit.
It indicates **2400** rpm
